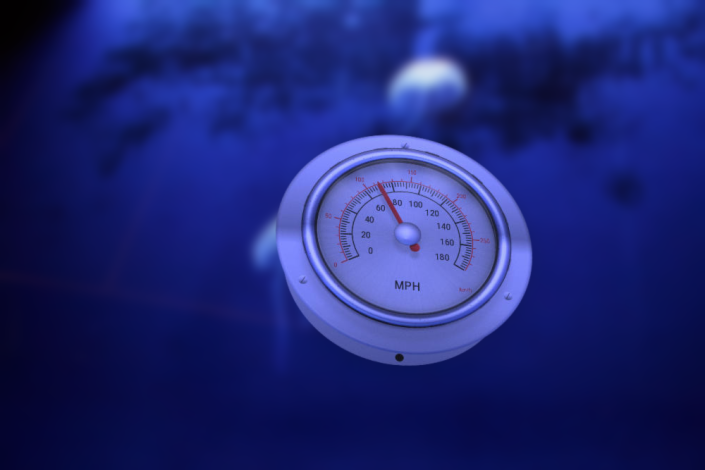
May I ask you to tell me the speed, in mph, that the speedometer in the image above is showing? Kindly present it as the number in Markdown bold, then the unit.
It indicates **70** mph
